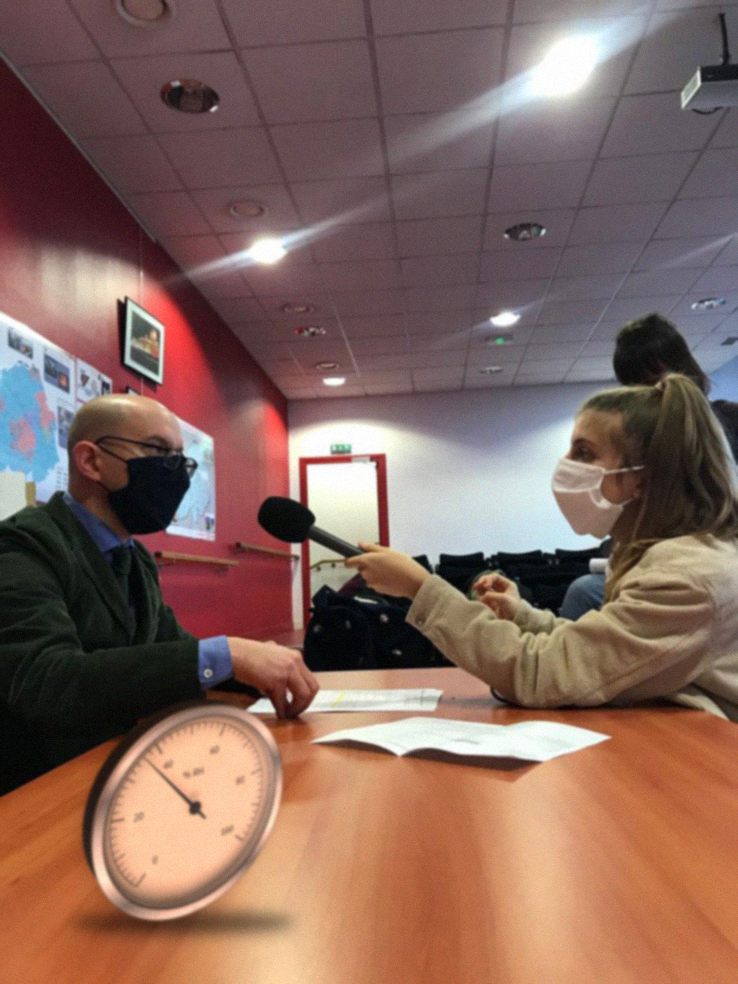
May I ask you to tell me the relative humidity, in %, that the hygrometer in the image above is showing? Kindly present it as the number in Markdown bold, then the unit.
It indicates **36** %
